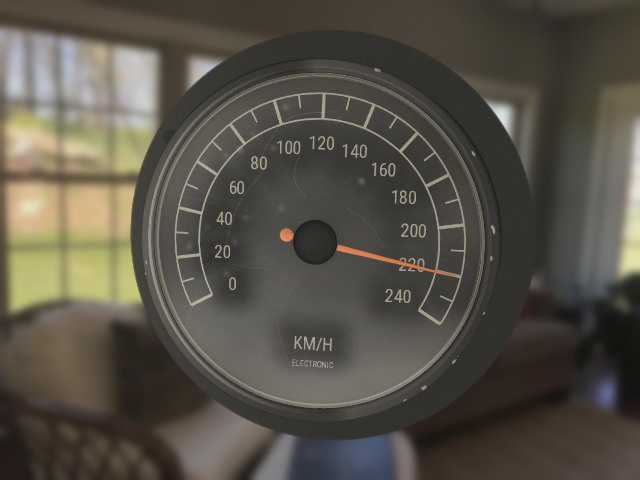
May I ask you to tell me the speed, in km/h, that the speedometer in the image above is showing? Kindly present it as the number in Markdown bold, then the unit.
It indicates **220** km/h
